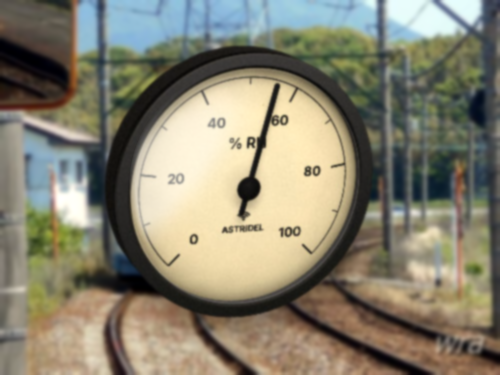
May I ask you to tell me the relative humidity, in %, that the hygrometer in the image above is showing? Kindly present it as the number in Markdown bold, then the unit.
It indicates **55** %
